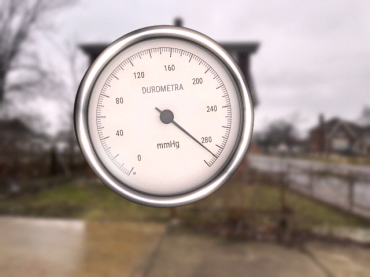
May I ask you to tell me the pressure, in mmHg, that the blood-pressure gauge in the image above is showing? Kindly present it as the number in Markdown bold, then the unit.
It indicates **290** mmHg
